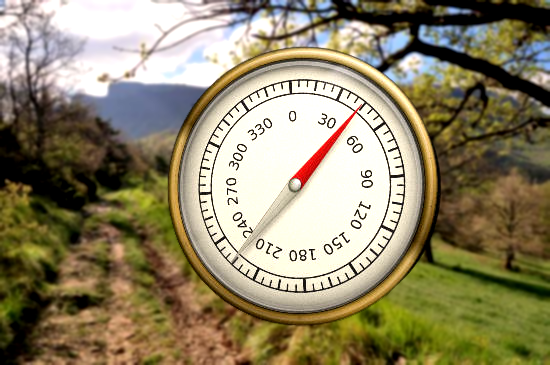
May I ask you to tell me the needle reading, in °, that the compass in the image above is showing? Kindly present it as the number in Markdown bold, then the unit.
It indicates **45** °
